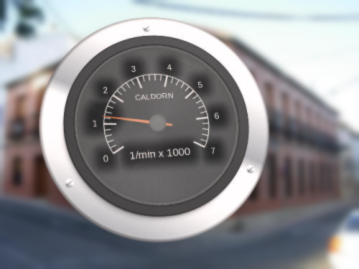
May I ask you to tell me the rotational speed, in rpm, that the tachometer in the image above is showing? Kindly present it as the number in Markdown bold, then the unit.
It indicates **1200** rpm
